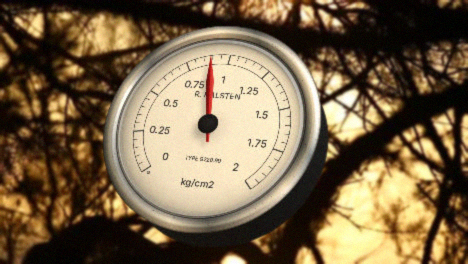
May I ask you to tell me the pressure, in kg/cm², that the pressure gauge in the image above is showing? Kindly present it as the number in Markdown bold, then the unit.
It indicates **0.9** kg/cm²
